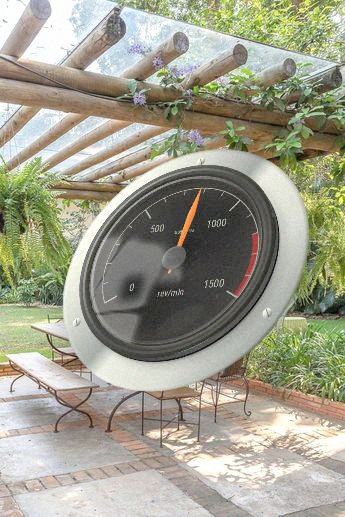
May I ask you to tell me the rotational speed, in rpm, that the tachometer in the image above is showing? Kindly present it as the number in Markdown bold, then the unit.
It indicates **800** rpm
